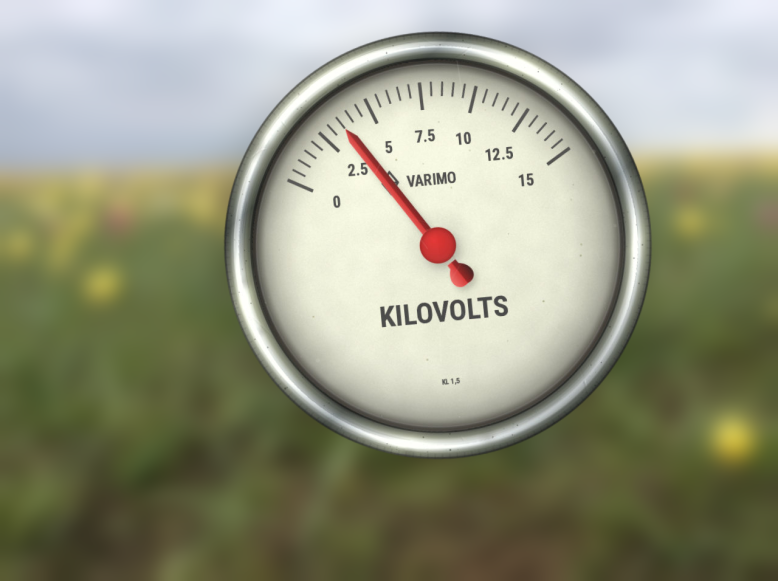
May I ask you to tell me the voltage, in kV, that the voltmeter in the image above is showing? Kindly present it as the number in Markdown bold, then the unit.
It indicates **3.5** kV
